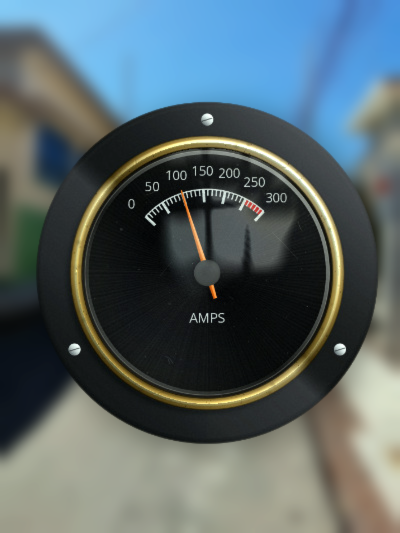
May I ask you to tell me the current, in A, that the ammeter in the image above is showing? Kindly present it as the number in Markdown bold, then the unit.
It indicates **100** A
